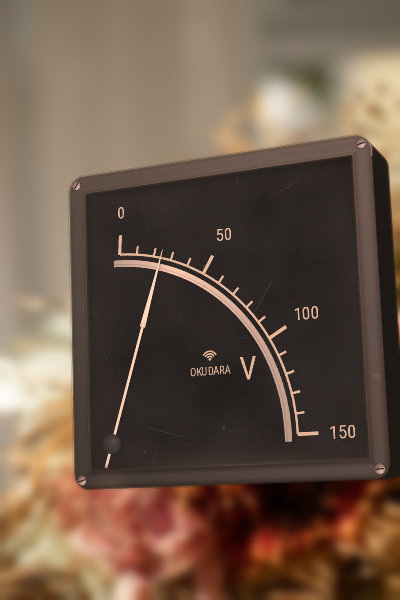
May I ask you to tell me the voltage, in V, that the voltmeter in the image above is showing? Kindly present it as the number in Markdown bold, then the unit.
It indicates **25** V
